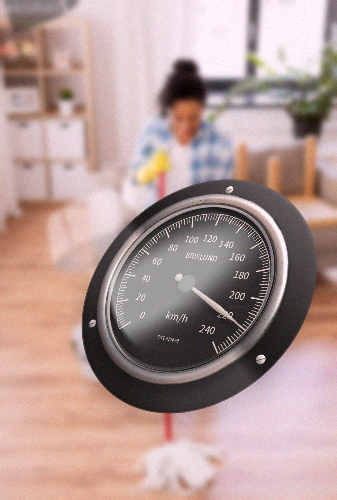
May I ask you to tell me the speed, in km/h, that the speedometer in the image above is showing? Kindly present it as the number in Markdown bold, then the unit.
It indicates **220** km/h
